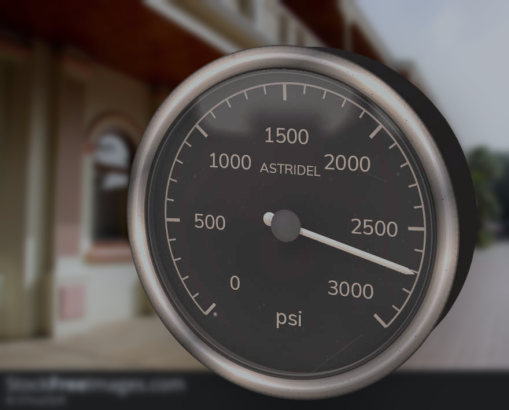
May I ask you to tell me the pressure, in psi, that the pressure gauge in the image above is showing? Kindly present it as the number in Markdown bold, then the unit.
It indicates **2700** psi
